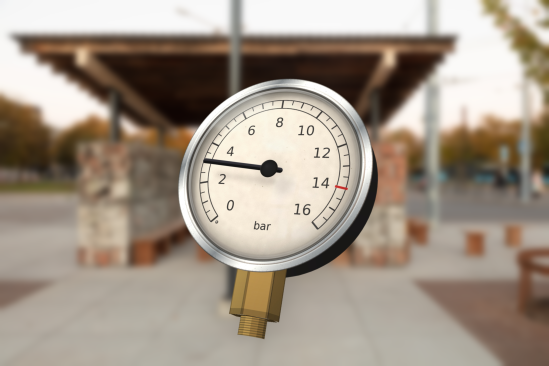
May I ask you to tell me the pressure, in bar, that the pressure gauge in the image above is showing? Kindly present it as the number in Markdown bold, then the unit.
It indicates **3** bar
